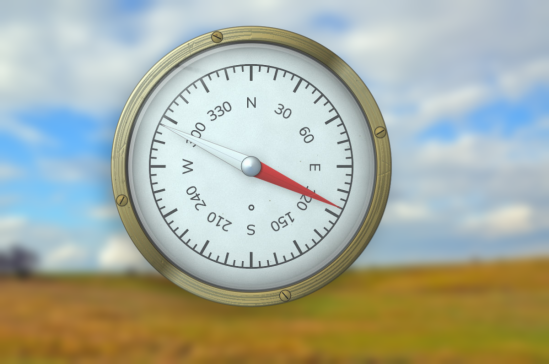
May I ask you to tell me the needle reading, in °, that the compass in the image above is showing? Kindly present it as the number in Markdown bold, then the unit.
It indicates **115** °
